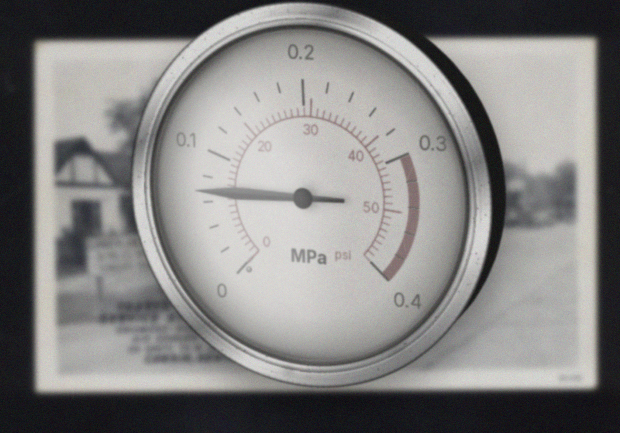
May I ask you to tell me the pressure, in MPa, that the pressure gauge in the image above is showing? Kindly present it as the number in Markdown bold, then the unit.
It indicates **0.07** MPa
